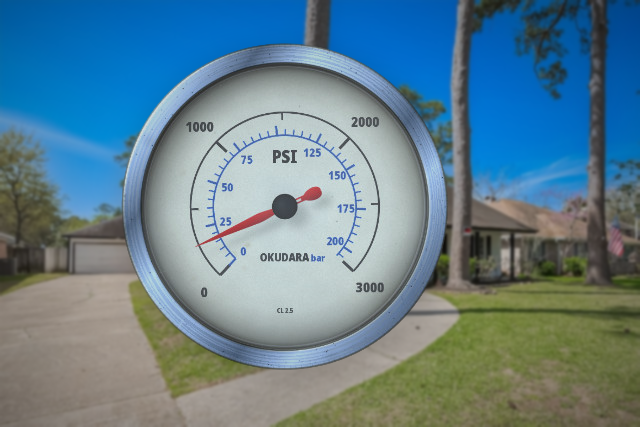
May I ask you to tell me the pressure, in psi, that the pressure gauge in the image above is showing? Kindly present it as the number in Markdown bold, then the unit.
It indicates **250** psi
